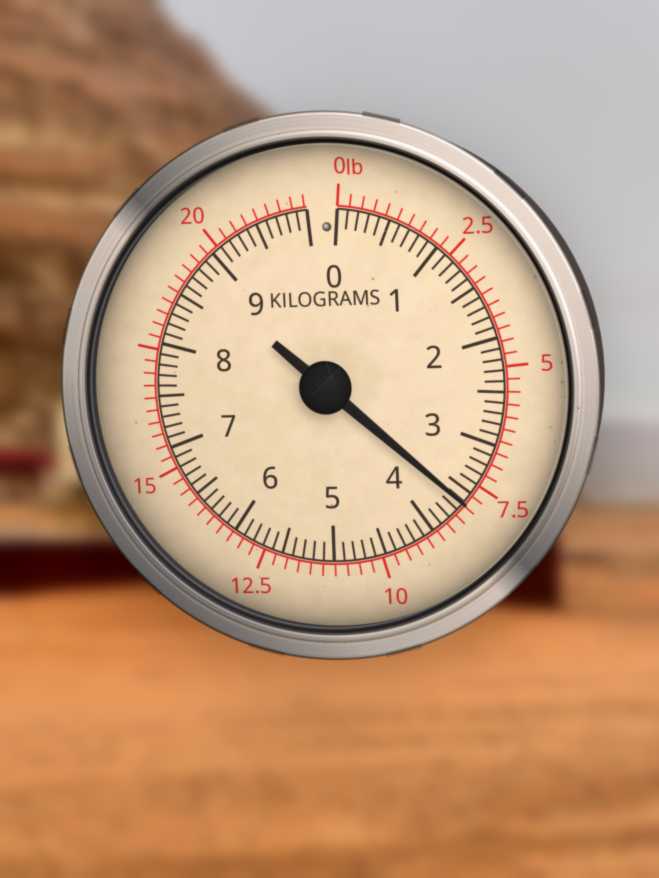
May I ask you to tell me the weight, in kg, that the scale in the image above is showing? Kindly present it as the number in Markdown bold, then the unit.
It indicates **3.6** kg
